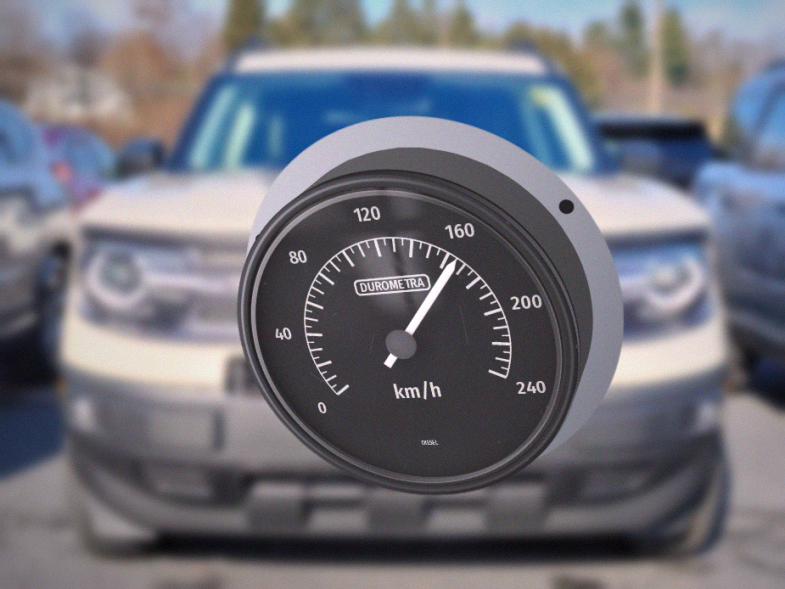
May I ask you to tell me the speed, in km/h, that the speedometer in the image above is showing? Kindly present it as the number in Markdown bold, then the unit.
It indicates **165** km/h
